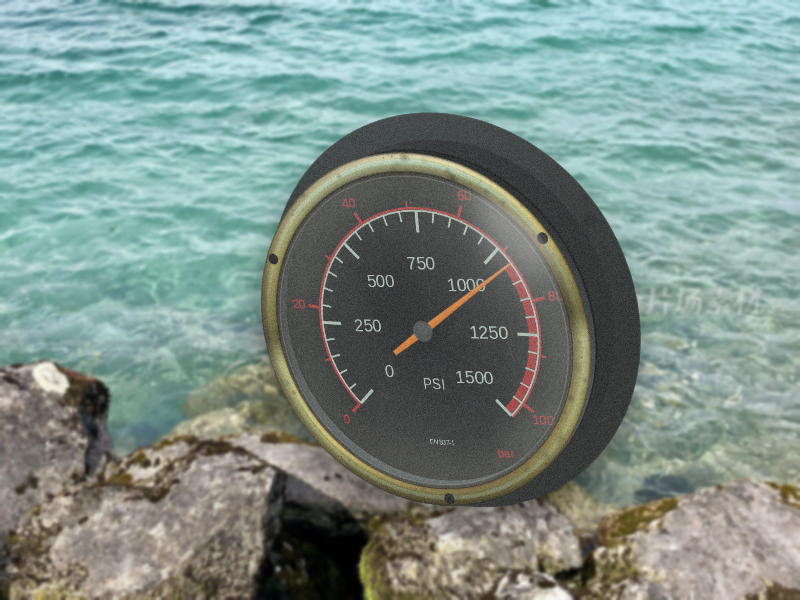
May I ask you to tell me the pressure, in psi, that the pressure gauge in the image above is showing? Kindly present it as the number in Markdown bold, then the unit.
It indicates **1050** psi
